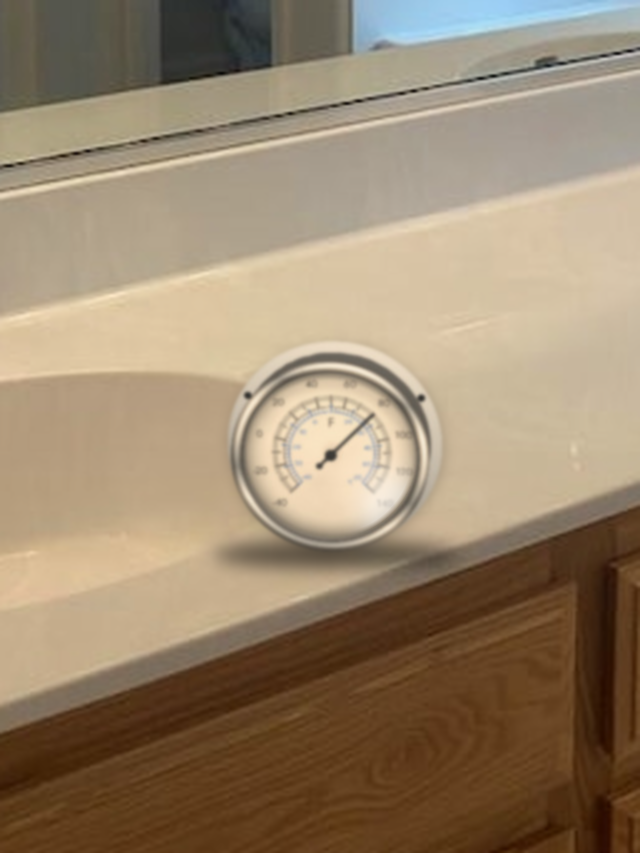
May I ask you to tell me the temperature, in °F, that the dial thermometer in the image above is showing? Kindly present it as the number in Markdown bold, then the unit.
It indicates **80** °F
